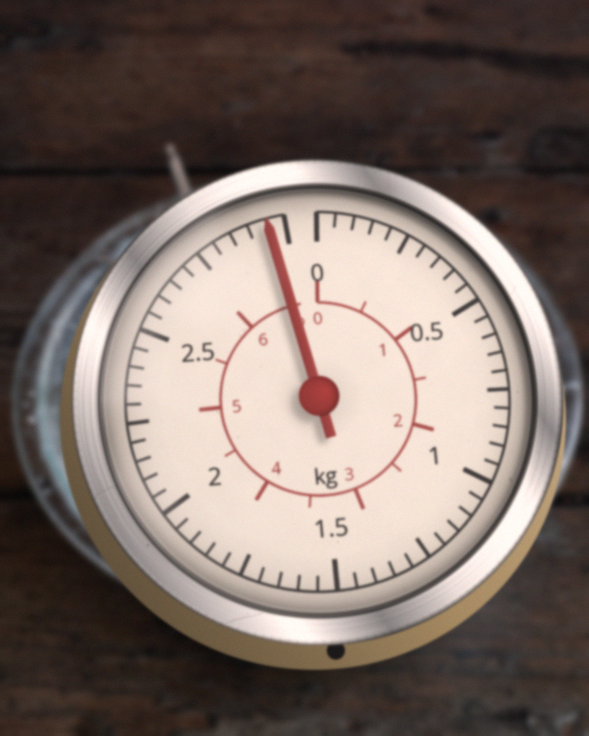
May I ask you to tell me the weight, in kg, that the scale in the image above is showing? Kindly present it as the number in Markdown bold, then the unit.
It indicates **2.95** kg
